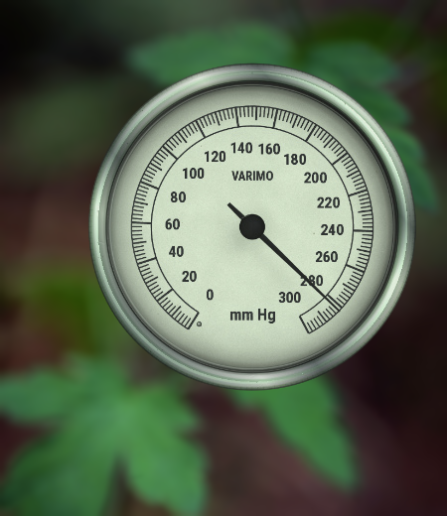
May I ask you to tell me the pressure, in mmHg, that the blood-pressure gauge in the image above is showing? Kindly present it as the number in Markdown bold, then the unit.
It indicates **282** mmHg
